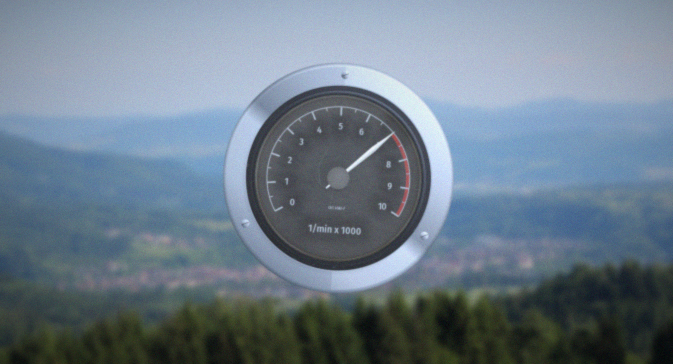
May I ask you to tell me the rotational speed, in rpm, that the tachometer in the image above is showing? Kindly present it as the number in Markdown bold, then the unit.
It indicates **7000** rpm
